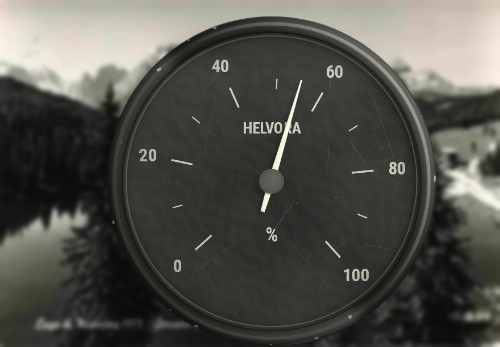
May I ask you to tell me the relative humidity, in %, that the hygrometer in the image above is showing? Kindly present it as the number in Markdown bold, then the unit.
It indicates **55** %
